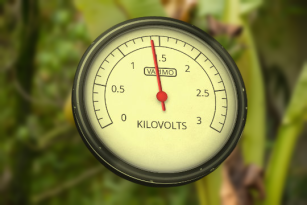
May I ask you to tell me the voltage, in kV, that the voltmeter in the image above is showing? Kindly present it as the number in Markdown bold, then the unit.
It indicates **1.4** kV
